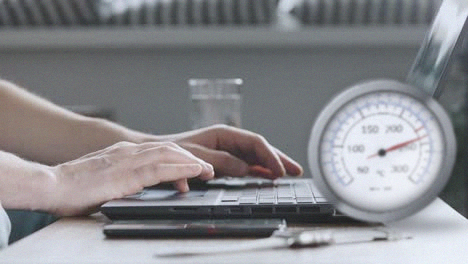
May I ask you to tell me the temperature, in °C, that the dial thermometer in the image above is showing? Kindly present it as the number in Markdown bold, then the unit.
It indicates **240** °C
